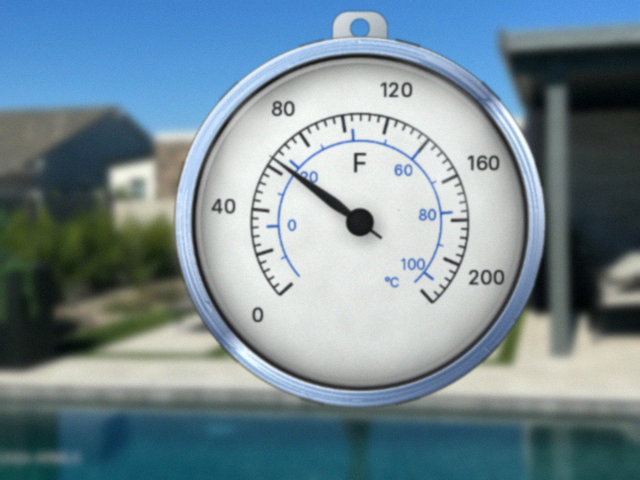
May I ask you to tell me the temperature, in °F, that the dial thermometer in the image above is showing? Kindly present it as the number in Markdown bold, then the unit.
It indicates **64** °F
